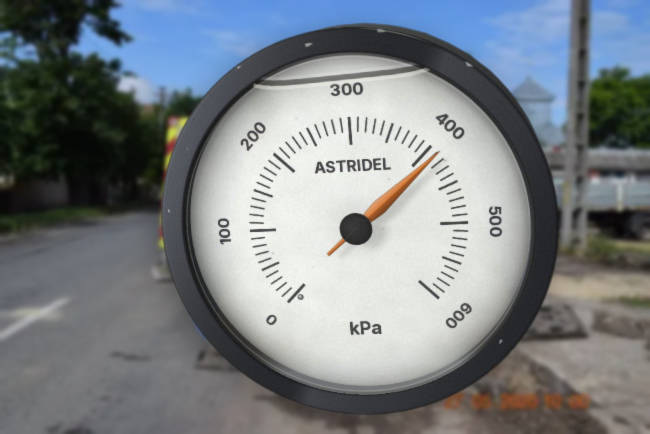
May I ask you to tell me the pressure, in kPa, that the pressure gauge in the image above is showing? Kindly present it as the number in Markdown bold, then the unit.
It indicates **410** kPa
